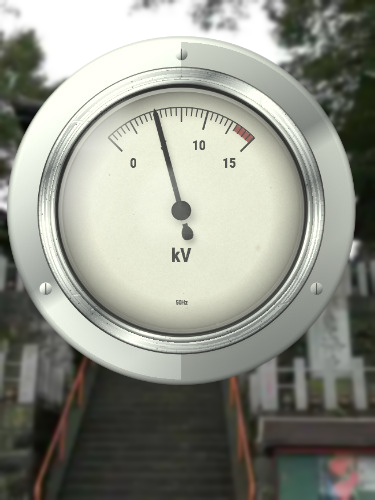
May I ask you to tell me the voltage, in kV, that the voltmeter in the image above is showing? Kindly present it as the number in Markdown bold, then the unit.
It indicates **5** kV
